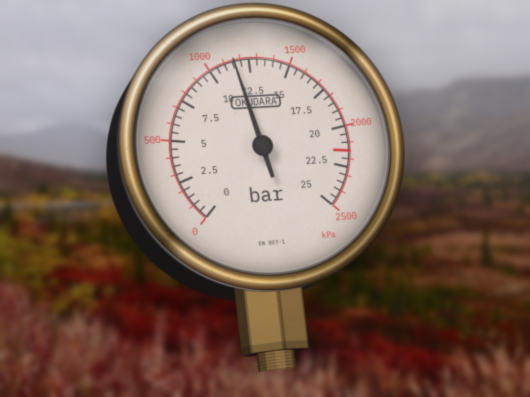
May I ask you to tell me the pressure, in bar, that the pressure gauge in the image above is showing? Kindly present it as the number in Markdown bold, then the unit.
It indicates **11.5** bar
